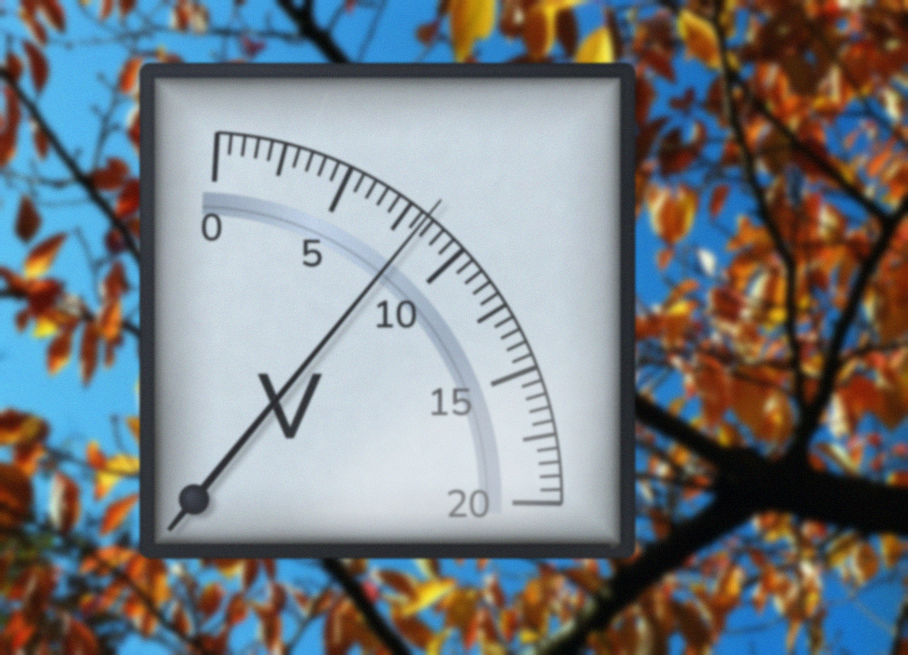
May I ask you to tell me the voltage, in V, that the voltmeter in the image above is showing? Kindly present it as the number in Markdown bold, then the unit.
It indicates **8.25** V
